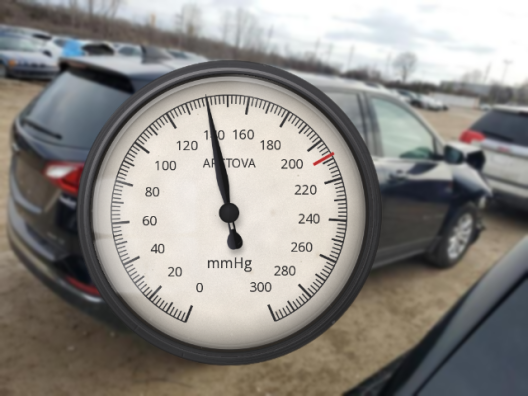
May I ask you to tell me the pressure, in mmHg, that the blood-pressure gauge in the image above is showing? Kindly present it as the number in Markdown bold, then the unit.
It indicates **140** mmHg
